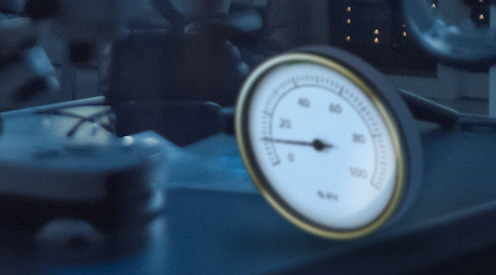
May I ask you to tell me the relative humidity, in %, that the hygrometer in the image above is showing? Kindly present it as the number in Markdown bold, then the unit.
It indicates **10** %
